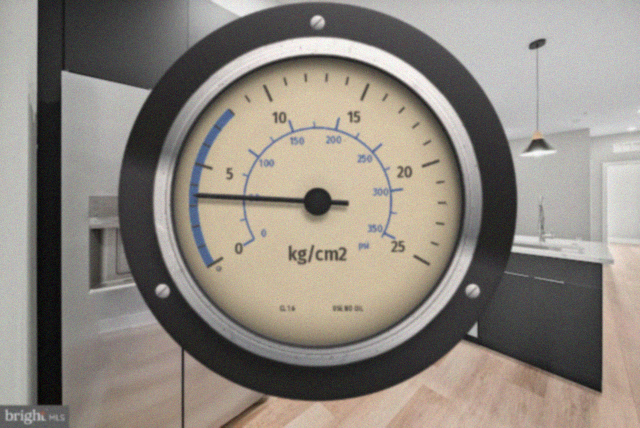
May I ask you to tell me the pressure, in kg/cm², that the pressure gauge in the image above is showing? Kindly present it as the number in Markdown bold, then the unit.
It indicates **3.5** kg/cm²
